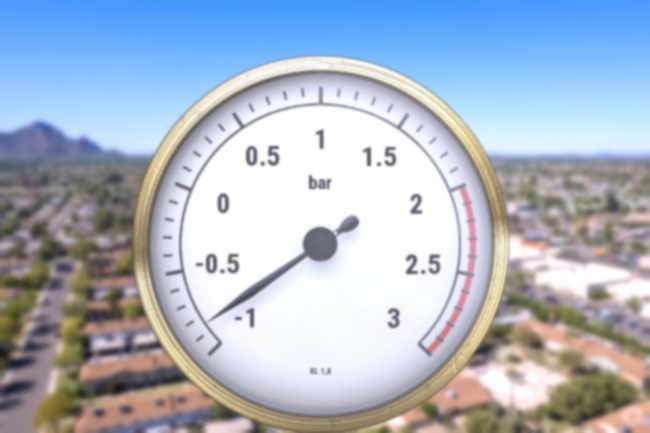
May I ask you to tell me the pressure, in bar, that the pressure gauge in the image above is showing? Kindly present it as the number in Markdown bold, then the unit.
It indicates **-0.85** bar
